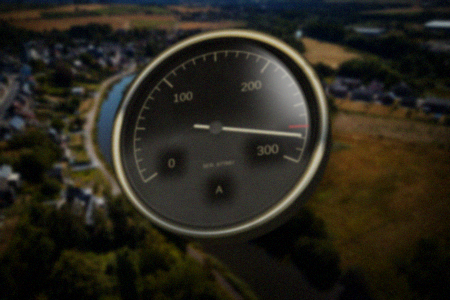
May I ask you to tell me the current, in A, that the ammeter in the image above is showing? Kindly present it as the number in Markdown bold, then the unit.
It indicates **280** A
